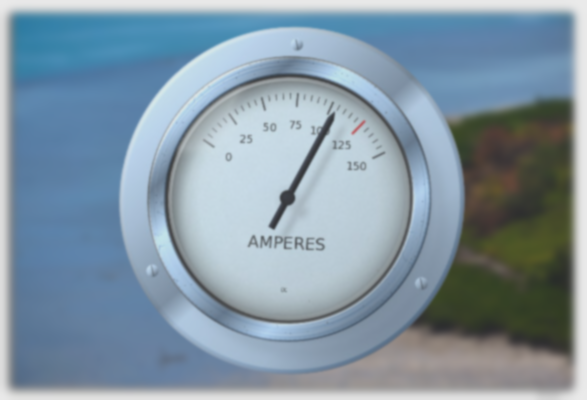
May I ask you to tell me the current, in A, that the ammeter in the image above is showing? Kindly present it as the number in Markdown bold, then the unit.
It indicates **105** A
